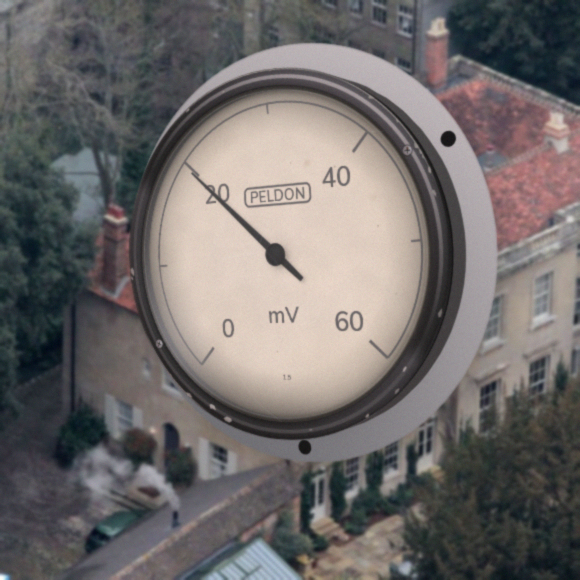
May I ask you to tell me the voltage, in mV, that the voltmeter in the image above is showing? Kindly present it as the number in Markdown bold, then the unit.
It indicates **20** mV
